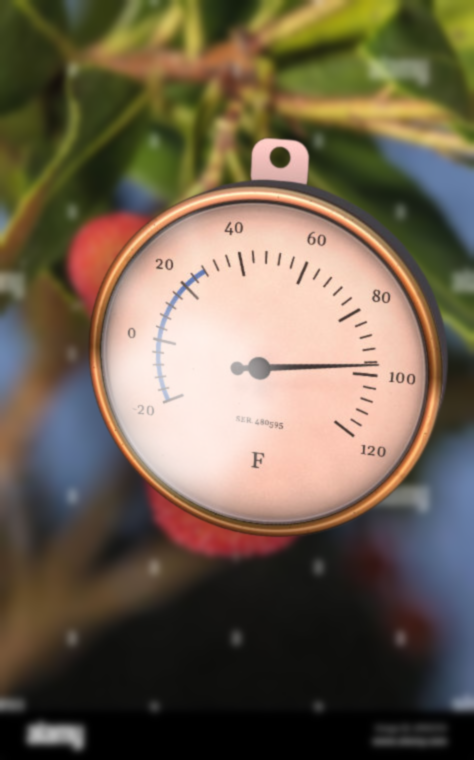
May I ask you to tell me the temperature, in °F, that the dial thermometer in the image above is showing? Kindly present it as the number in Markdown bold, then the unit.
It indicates **96** °F
